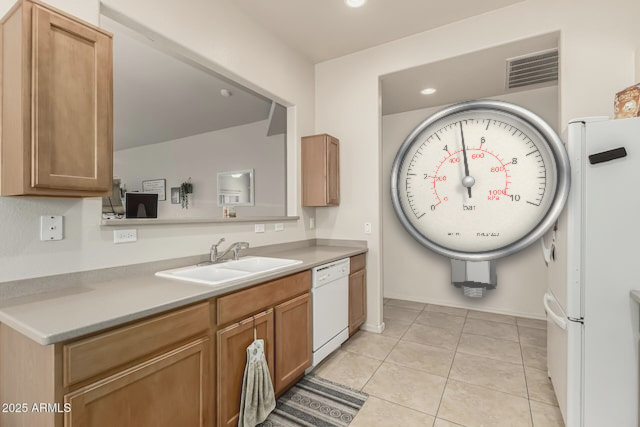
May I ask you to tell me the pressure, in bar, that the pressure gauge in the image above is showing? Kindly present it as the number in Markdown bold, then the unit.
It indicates **5** bar
